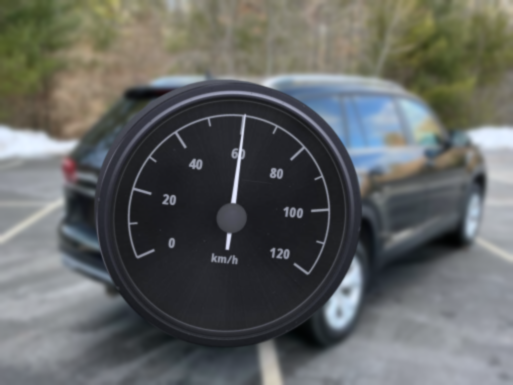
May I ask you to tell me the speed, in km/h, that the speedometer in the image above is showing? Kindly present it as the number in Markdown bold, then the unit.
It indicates **60** km/h
